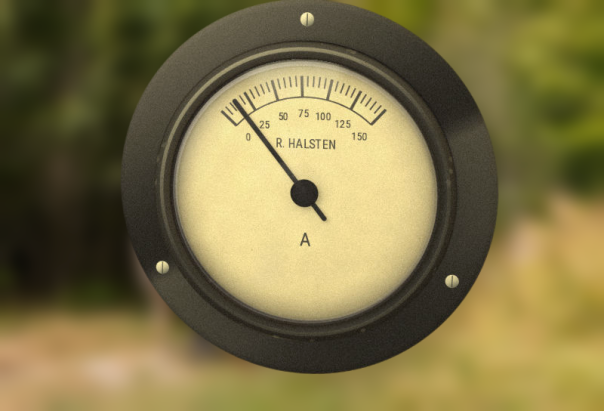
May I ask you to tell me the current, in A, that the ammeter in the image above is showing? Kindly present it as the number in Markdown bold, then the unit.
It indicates **15** A
